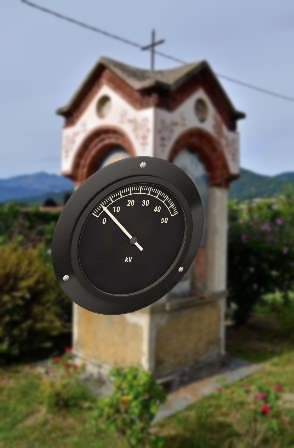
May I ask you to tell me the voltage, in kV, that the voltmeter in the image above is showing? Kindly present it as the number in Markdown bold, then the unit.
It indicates **5** kV
